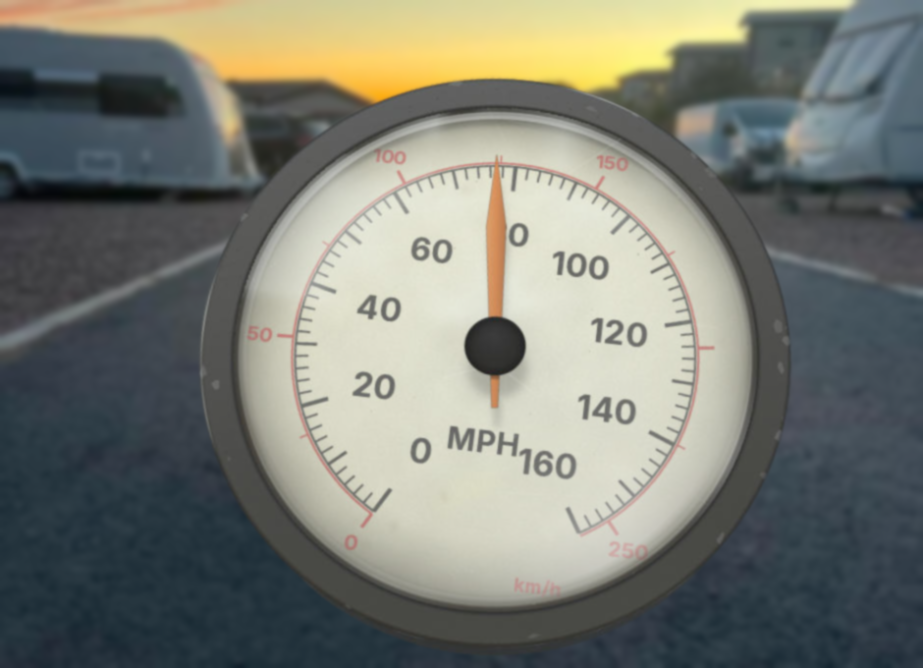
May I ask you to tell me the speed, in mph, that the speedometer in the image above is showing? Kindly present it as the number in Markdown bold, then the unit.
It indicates **77** mph
